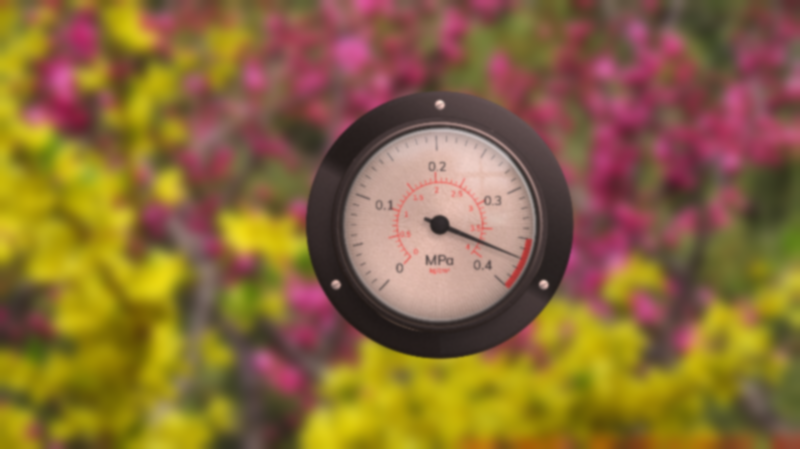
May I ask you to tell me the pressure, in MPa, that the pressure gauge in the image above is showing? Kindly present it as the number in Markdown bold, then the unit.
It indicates **0.37** MPa
